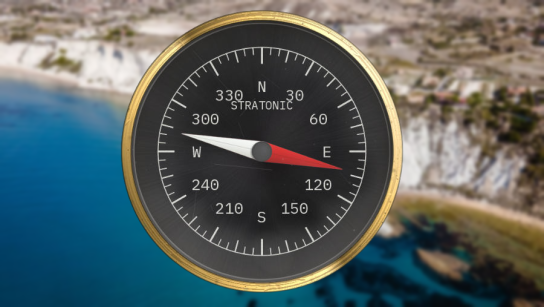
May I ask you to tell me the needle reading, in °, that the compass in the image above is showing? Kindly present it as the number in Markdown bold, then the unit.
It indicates **102.5** °
